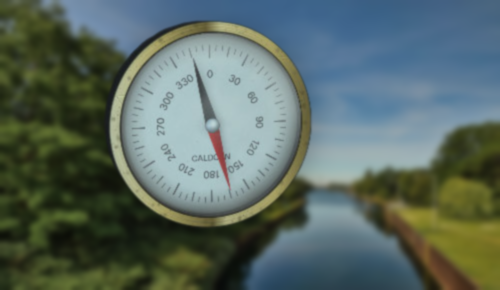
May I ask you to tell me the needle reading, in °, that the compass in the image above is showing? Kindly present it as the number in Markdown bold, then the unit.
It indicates **165** °
